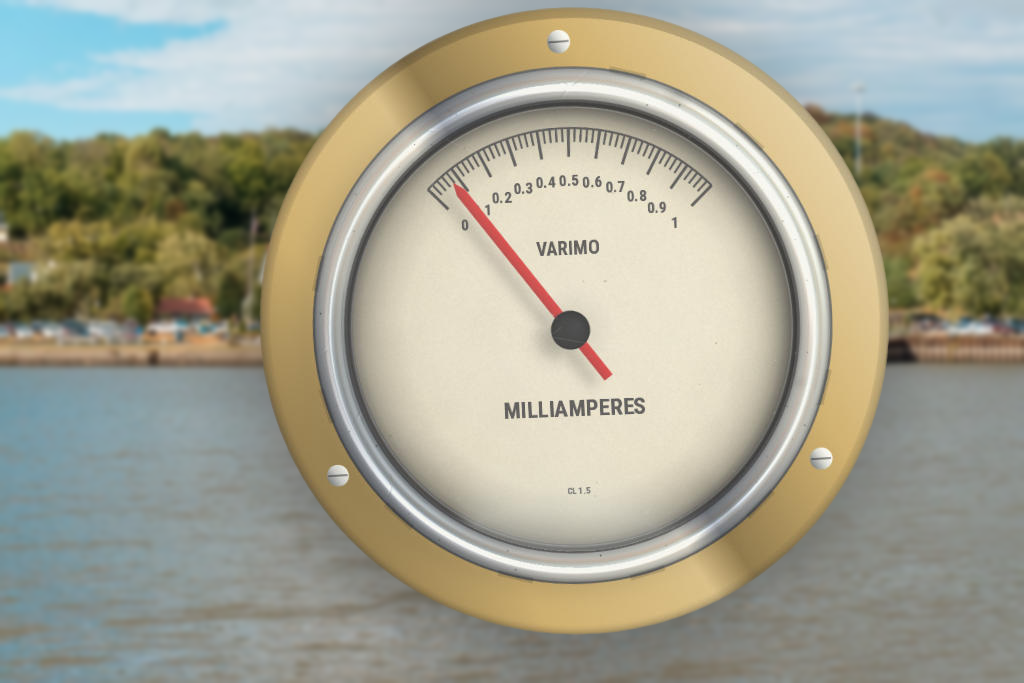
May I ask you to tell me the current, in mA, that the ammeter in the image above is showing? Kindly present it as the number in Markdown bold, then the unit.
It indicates **0.08** mA
